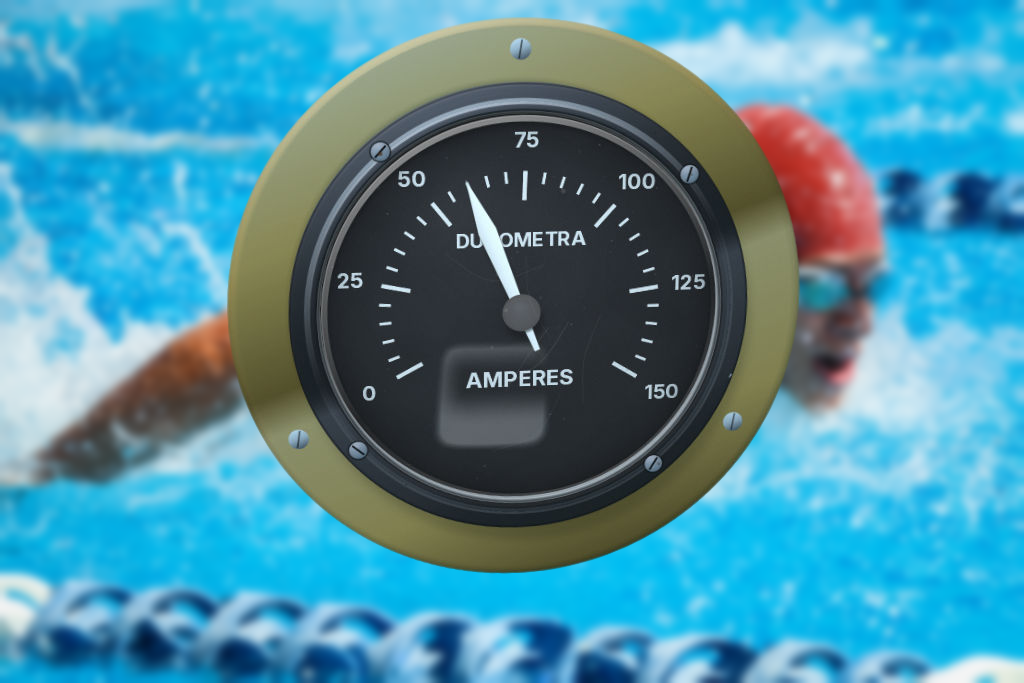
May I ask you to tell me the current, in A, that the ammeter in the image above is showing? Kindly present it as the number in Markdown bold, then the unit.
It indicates **60** A
